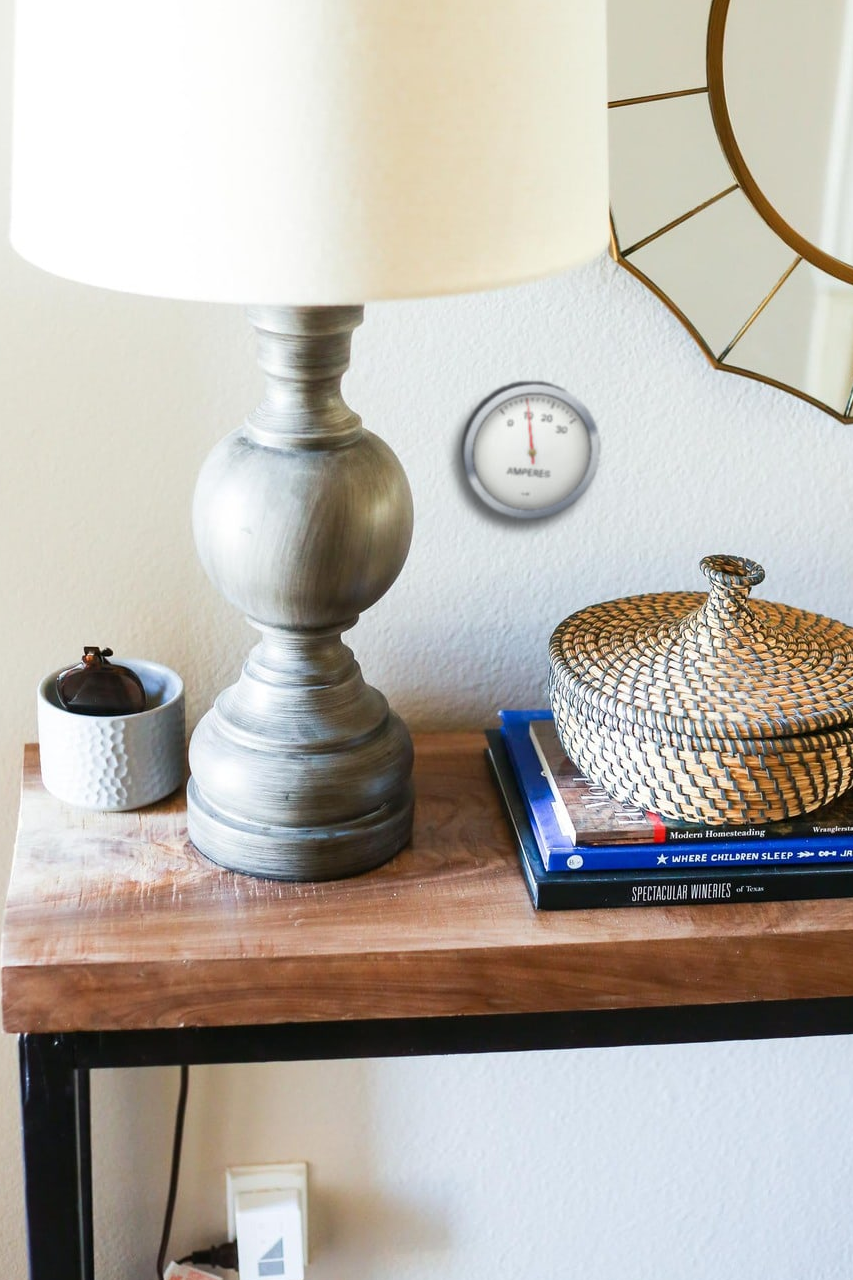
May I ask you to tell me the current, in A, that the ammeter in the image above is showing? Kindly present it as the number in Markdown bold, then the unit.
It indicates **10** A
